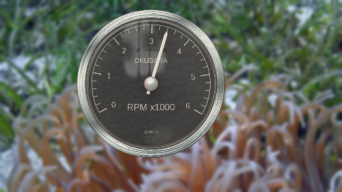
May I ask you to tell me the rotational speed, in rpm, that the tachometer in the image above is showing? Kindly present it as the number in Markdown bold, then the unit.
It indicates **3400** rpm
